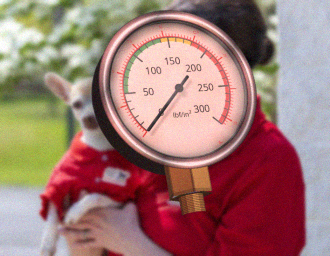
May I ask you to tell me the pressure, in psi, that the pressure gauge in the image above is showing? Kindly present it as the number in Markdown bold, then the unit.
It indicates **0** psi
